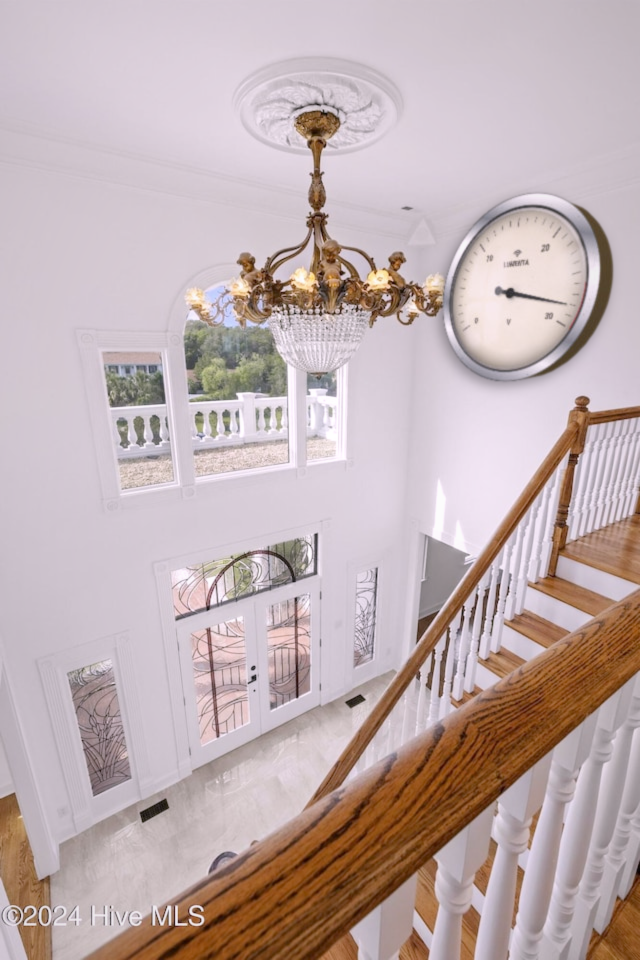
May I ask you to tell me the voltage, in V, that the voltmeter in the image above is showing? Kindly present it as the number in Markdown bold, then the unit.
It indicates **28** V
